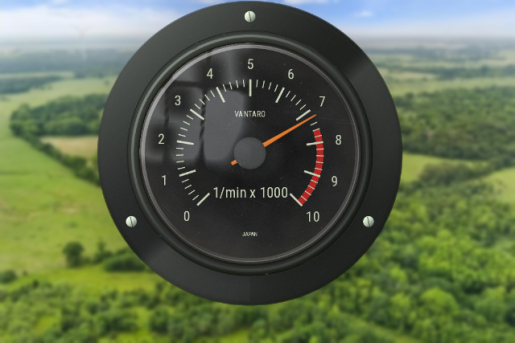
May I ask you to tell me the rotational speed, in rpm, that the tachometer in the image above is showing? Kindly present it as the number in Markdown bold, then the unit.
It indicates **7200** rpm
